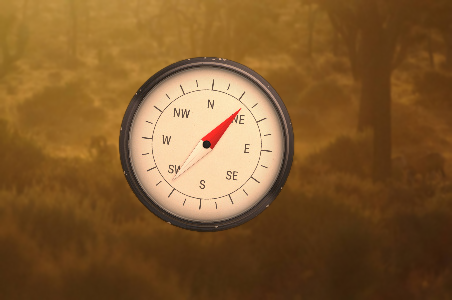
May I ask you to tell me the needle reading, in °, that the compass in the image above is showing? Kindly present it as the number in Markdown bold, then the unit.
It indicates **37.5** °
